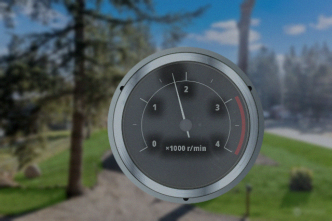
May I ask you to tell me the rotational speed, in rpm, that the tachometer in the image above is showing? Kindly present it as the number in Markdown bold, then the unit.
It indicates **1750** rpm
